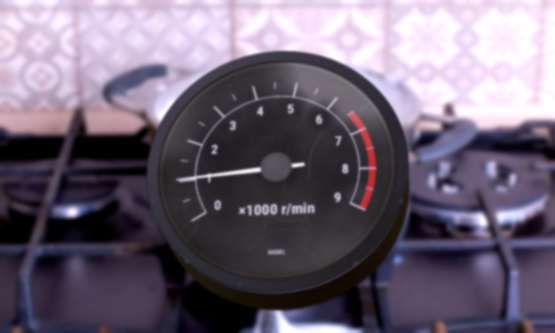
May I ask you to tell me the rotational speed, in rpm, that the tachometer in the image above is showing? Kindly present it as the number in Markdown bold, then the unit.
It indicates **1000** rpm
